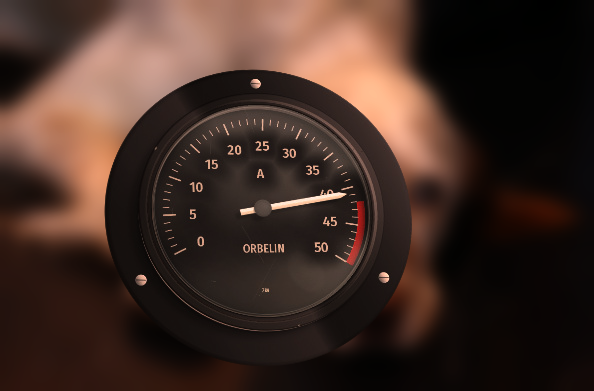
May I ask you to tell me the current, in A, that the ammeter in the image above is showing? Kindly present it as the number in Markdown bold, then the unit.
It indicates **41** A
